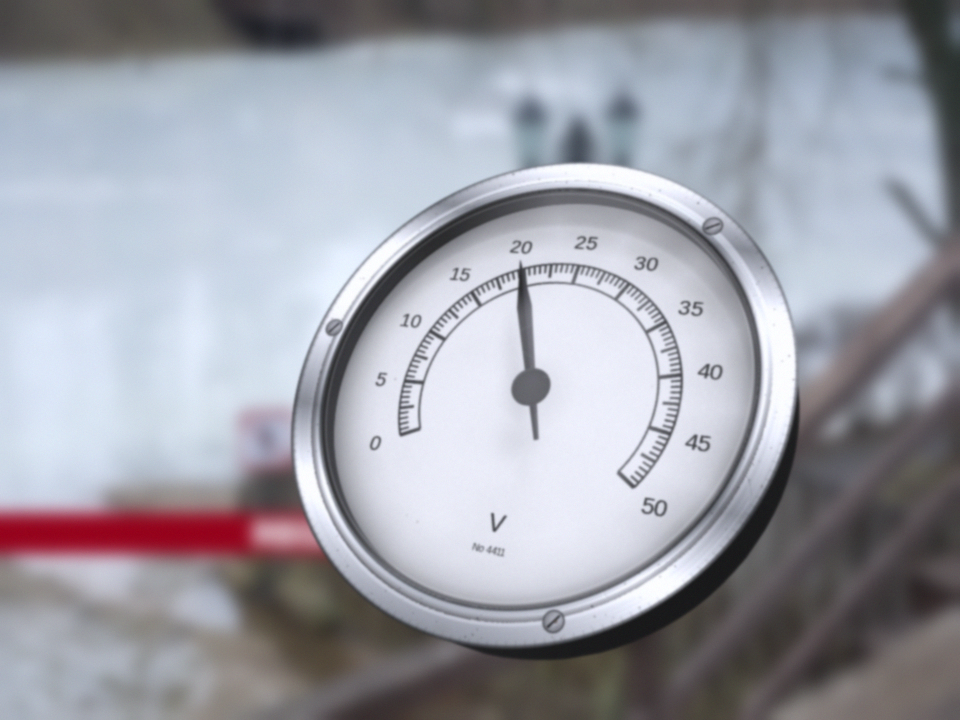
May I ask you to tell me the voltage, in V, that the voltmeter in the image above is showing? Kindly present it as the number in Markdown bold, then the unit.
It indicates **20** V
